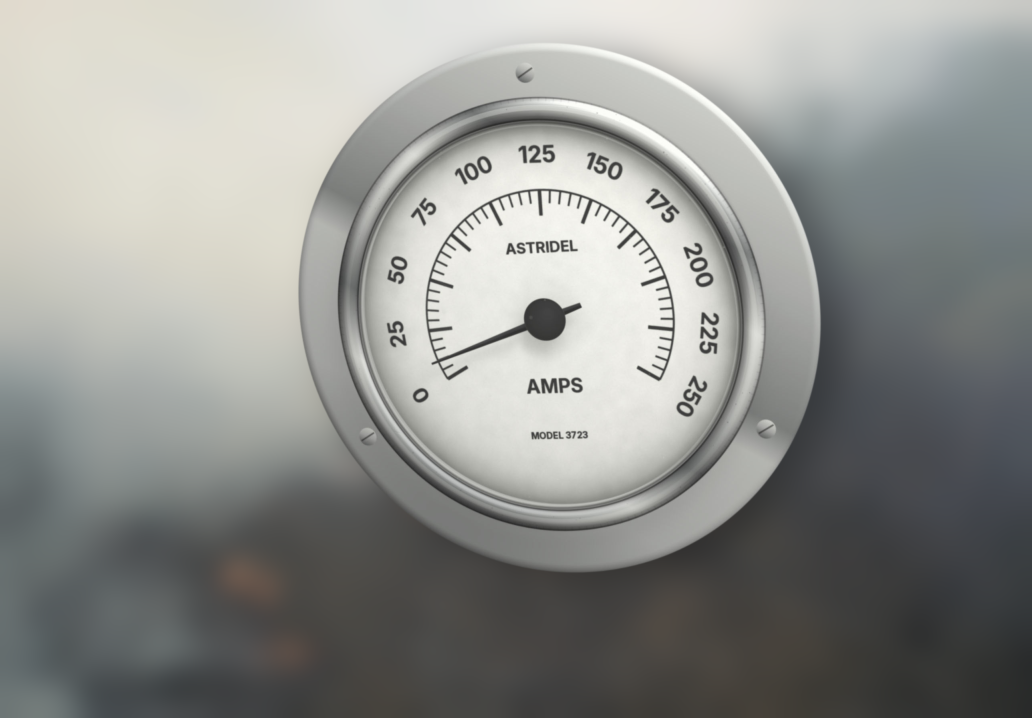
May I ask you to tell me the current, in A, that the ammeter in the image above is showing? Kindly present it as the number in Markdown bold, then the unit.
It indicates **10** A
